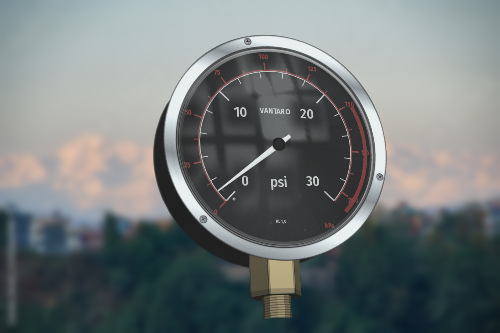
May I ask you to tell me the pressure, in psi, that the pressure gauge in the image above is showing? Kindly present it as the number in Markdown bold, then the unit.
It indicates **1** psi
